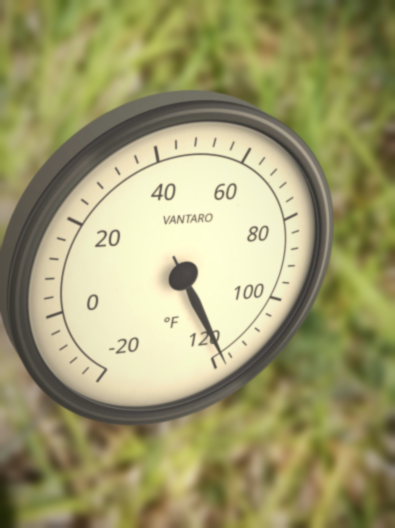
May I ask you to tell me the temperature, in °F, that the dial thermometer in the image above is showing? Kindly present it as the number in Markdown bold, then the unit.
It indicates **118** °F
